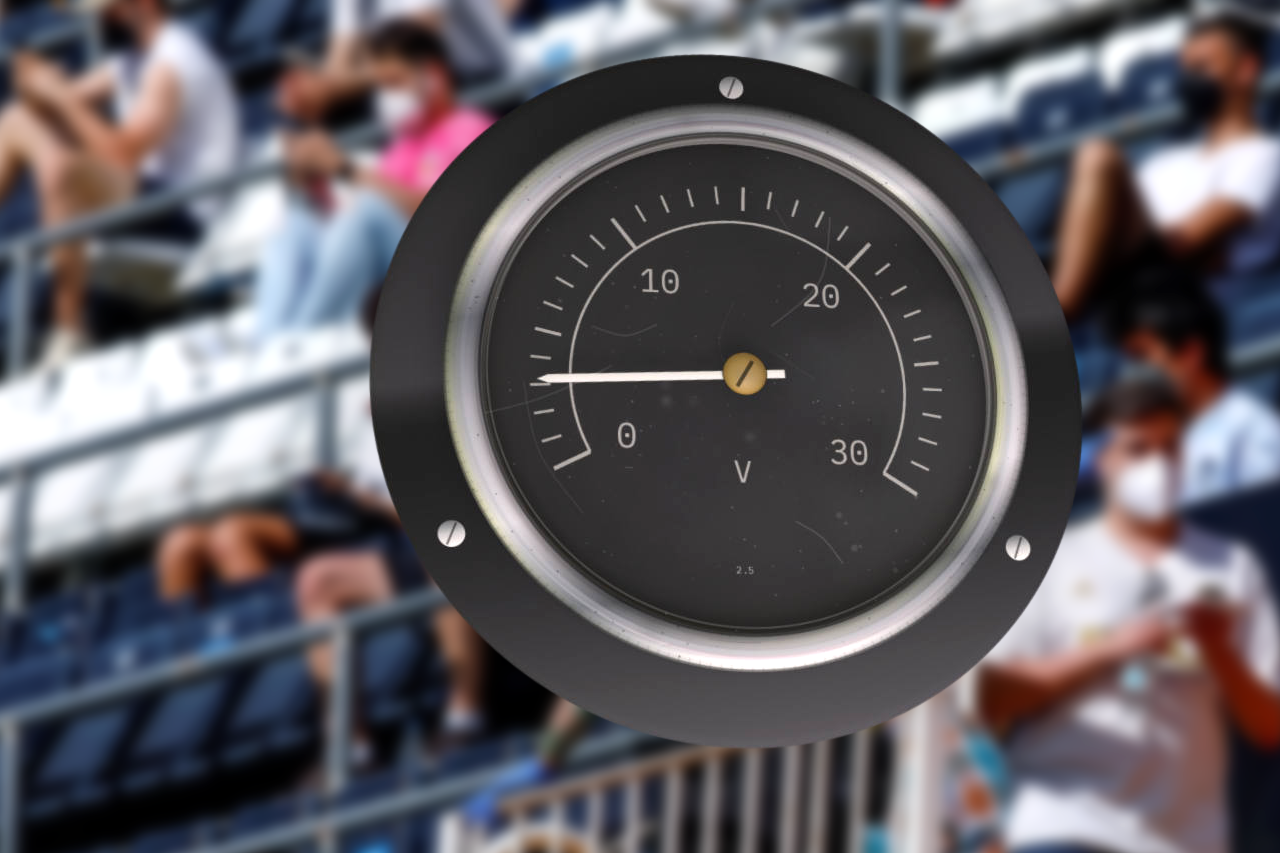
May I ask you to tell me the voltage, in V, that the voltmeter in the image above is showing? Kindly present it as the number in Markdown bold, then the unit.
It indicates **3** V
